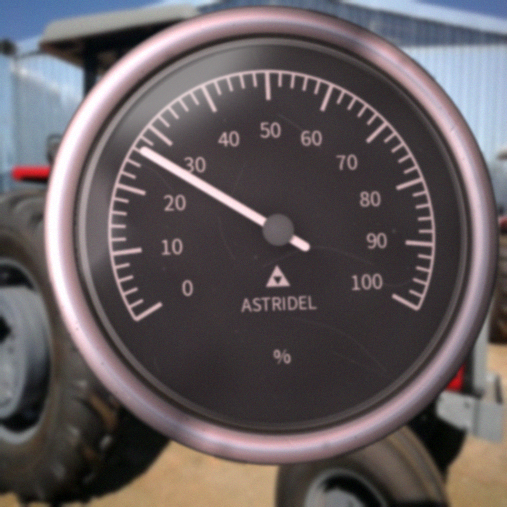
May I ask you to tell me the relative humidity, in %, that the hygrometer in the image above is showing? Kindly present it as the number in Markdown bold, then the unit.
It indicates **26** %
